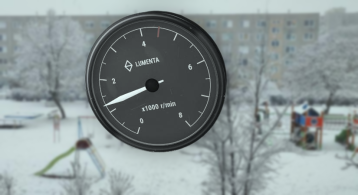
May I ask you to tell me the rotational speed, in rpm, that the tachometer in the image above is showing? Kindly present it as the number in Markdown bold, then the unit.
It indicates **1250** rpm
